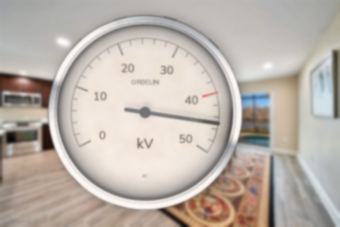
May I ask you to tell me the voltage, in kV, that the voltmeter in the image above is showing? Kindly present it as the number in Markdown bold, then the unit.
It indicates **45** kV
